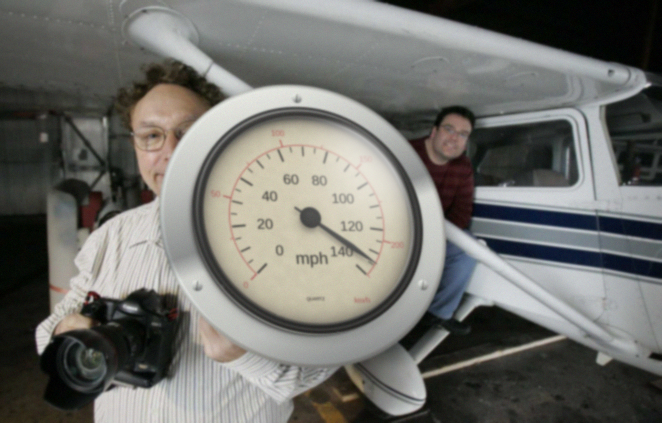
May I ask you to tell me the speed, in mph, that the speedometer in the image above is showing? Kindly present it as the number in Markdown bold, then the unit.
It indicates **135** mph
